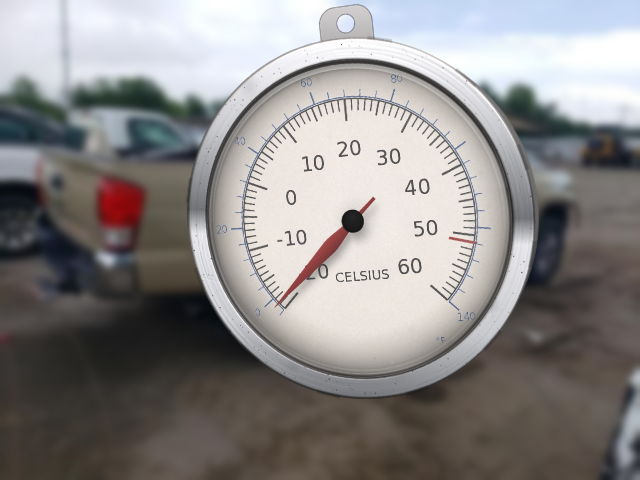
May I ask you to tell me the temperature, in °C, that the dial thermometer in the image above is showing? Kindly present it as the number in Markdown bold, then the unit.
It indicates **-19** °C
